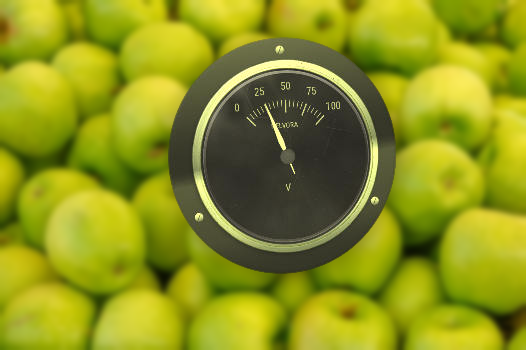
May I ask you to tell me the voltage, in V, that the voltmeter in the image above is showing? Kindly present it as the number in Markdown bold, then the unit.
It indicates **25** V
